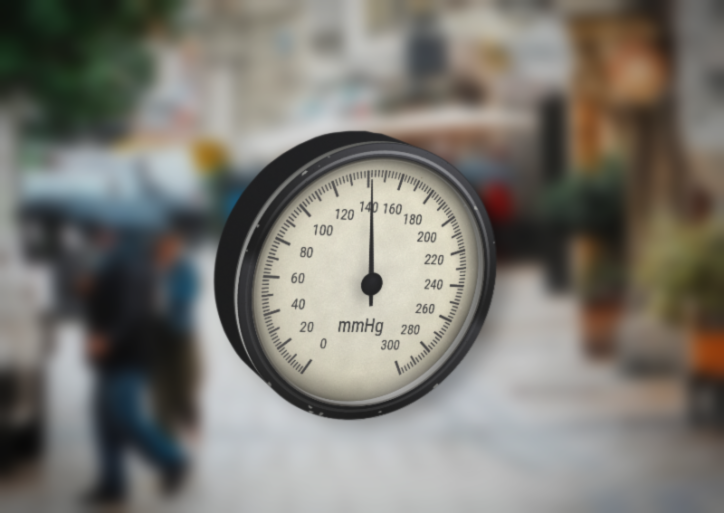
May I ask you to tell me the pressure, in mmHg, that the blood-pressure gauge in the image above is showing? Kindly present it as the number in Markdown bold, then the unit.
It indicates **140** mmHg
